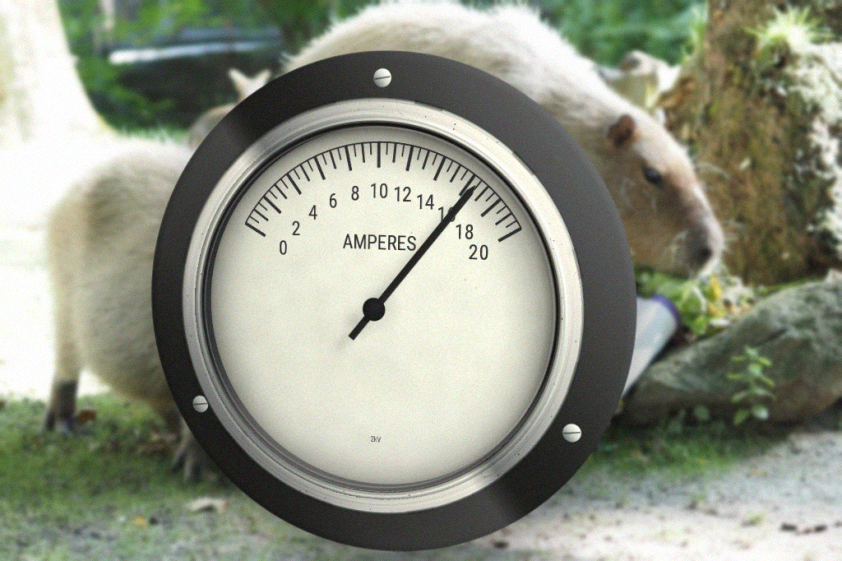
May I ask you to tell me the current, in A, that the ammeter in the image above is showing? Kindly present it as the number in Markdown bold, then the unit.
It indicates **16.5** A
